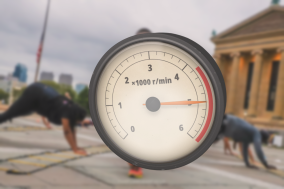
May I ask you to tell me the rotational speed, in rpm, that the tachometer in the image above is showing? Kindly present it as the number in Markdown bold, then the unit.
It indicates **5000** rpm
